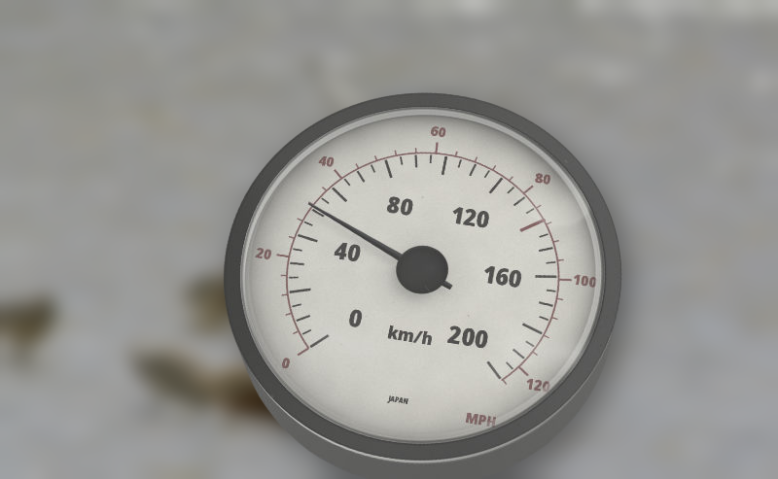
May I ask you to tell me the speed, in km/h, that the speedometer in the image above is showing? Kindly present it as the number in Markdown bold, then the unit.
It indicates **50** km/h
